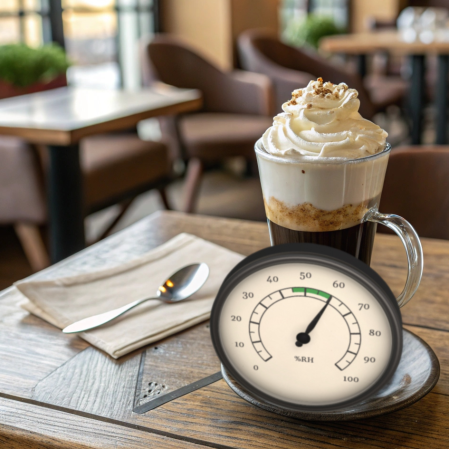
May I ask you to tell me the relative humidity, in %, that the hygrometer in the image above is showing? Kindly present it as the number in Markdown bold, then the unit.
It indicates **60** %
